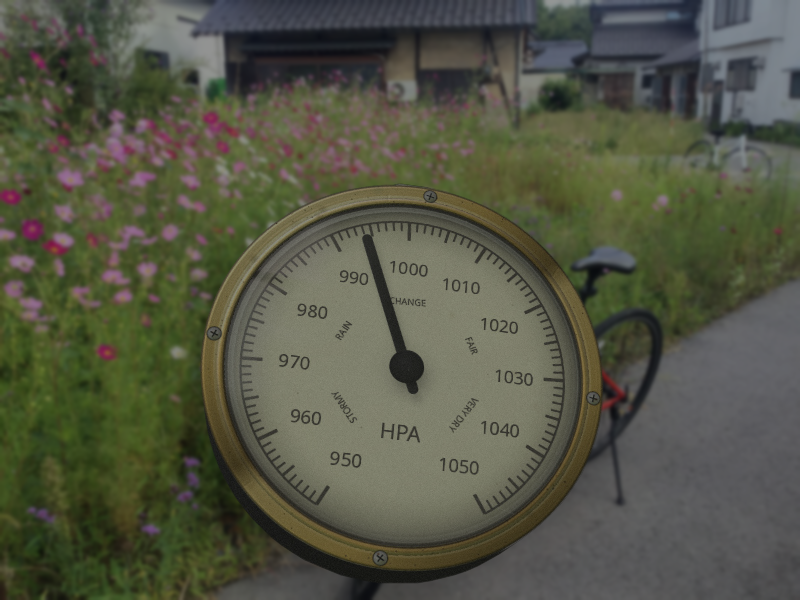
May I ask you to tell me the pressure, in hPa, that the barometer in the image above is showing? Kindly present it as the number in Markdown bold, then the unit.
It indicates **994** hPa
